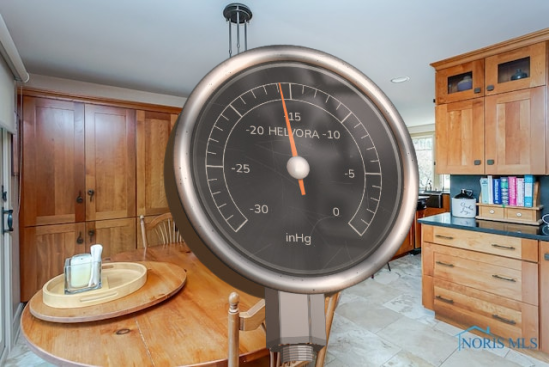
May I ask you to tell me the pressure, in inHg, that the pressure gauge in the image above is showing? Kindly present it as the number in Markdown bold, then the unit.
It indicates **-16** inHg
